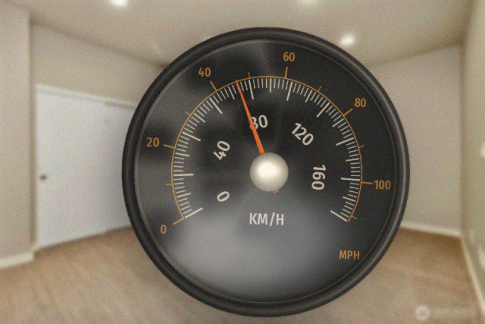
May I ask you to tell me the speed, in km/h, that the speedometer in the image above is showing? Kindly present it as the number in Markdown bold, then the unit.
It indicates **74** km/h
